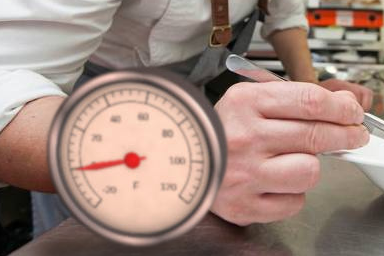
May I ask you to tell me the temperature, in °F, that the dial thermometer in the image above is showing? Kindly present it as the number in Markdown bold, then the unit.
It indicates **0** °F
